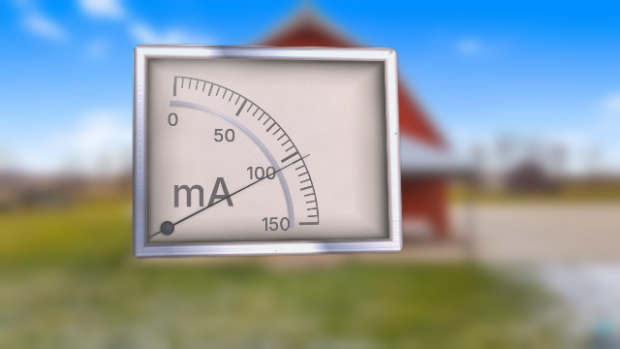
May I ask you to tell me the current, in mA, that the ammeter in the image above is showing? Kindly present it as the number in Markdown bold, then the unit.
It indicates **105** mA
